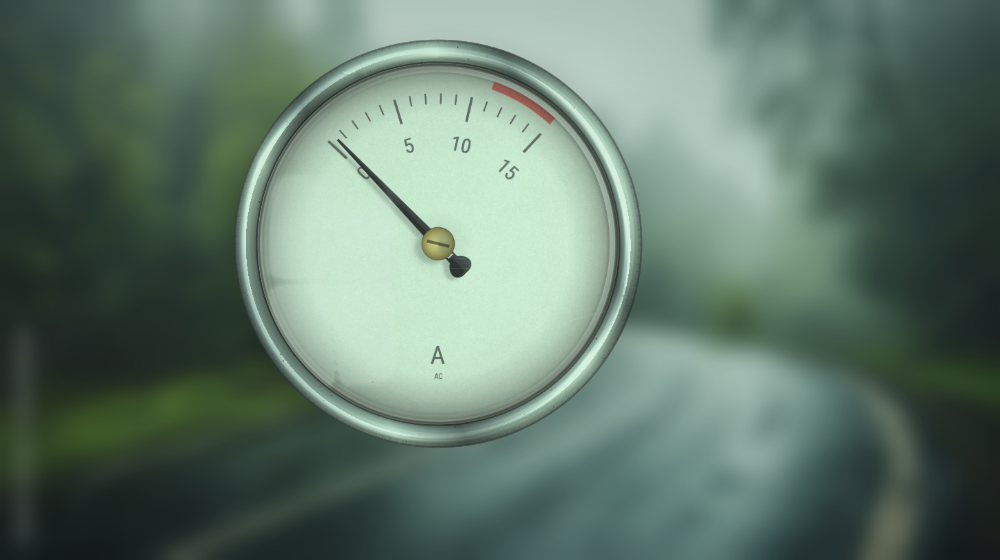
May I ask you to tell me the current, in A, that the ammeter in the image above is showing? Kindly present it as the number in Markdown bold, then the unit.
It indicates **0.5** A
